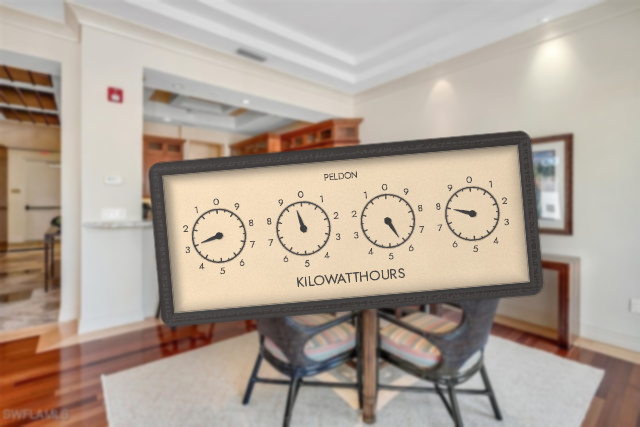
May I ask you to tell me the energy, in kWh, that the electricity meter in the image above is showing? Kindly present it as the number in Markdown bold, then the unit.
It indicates **2958** kWh
